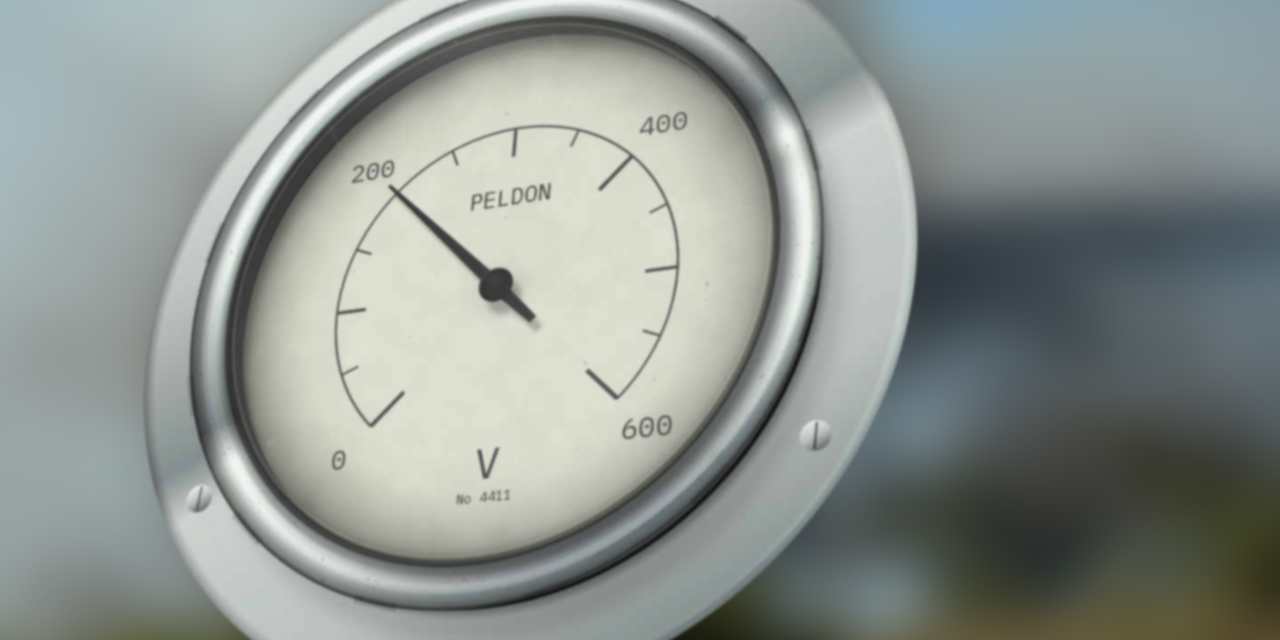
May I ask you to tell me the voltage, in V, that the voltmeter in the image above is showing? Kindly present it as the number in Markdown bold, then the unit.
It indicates **200** V
